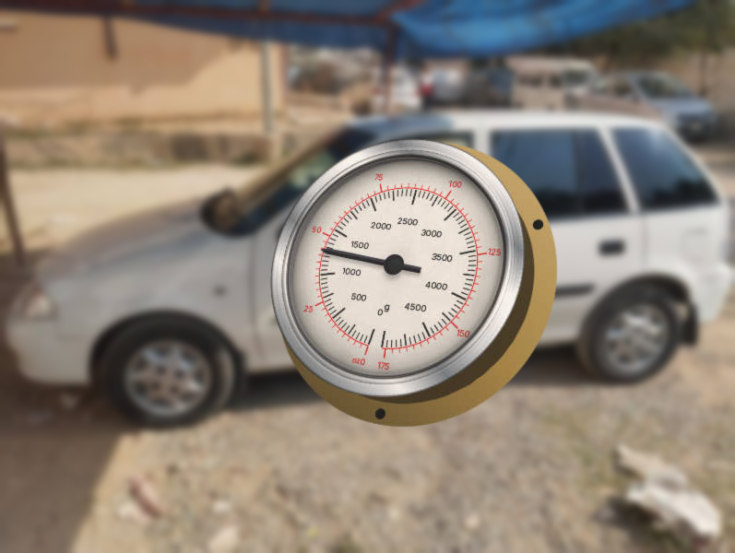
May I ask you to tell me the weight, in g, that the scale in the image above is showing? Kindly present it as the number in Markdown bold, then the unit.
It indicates **1250** g
